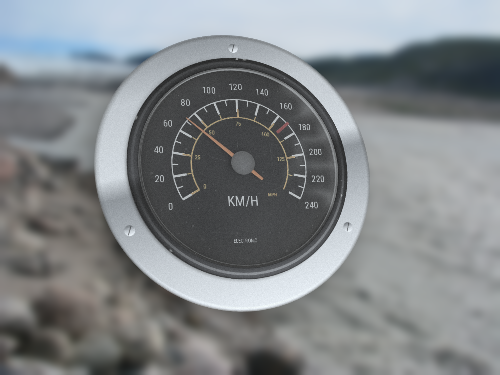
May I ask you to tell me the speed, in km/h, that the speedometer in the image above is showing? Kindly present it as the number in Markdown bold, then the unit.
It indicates **70** km/h
